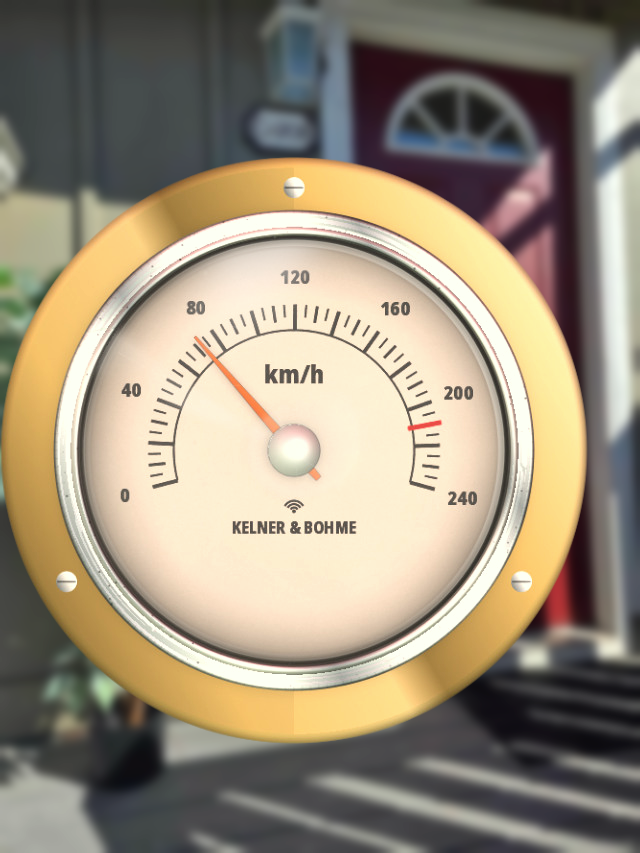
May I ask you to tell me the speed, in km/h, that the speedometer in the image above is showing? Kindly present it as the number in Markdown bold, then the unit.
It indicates **72.5** km/h
